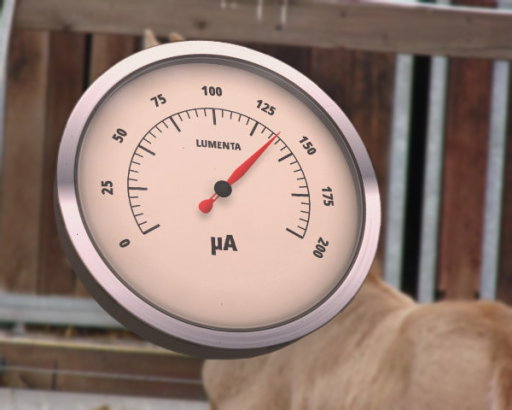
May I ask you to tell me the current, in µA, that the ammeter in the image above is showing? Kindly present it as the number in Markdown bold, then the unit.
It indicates **137.5** µA
